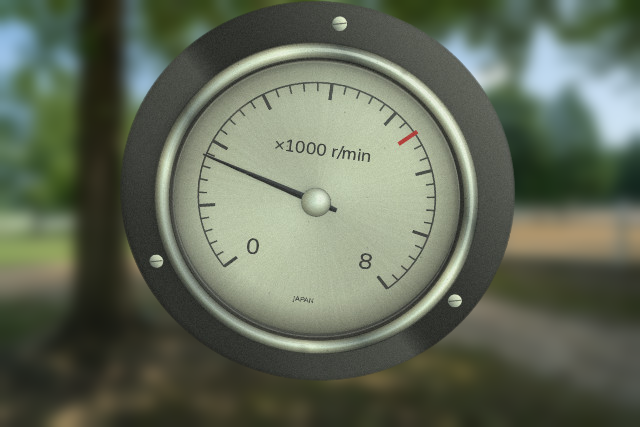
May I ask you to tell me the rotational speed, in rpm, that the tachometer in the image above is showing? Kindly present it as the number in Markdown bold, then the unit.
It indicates **1800** rpm
